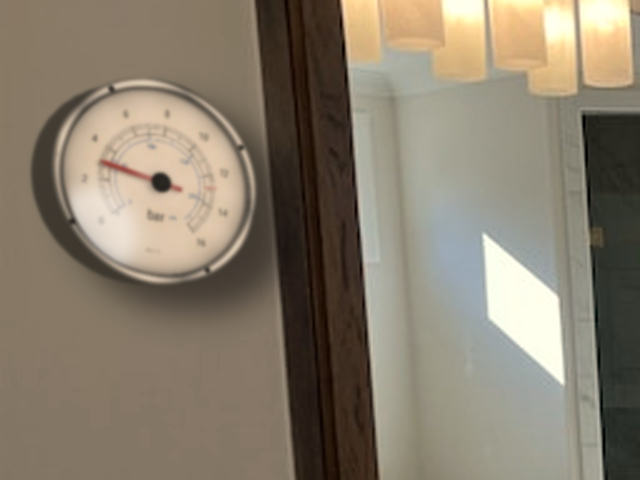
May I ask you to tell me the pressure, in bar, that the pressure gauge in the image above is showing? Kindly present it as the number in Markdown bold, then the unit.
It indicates **3** bar
